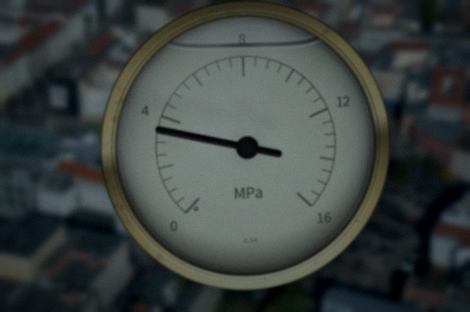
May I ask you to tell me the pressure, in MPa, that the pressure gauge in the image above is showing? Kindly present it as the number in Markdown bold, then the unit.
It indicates **3.5** MPa
